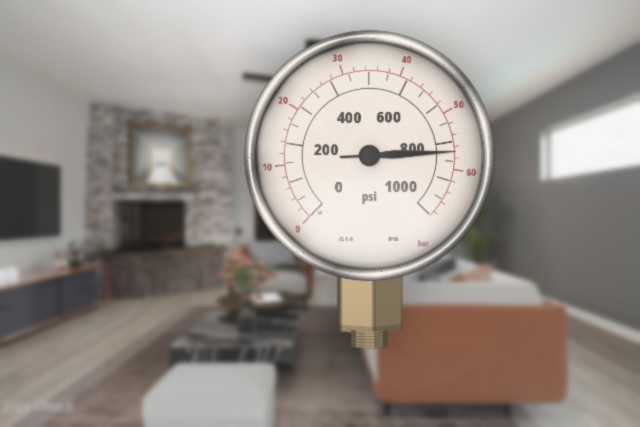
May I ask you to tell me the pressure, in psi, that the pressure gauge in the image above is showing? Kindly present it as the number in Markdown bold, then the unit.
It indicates **825** psi
